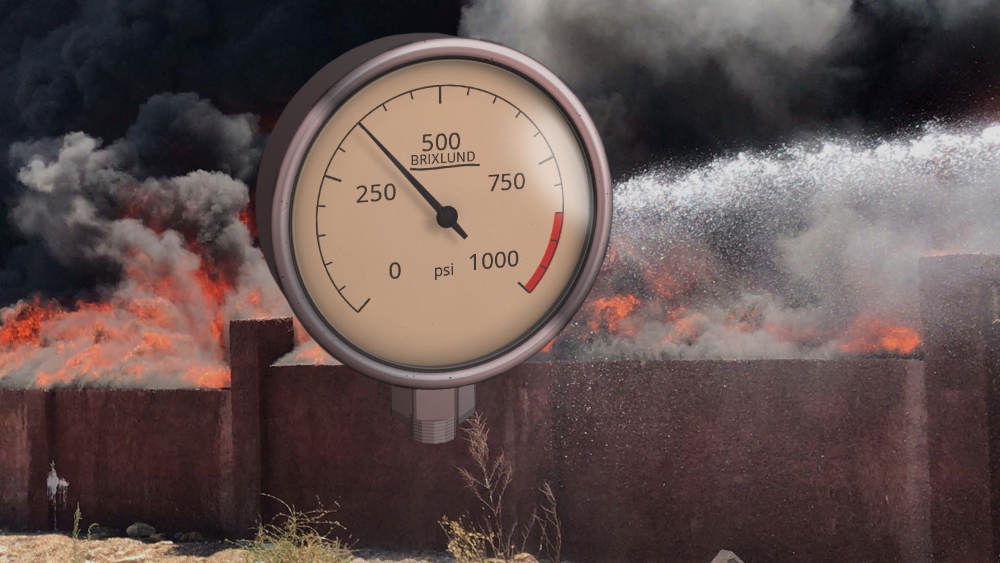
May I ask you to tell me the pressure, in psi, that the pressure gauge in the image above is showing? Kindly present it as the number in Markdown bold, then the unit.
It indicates **350** psi
